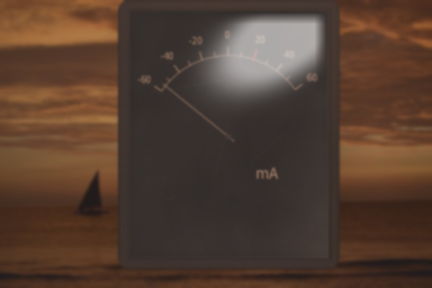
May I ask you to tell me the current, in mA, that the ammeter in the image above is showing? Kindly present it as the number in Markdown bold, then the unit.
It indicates **-55** mA
